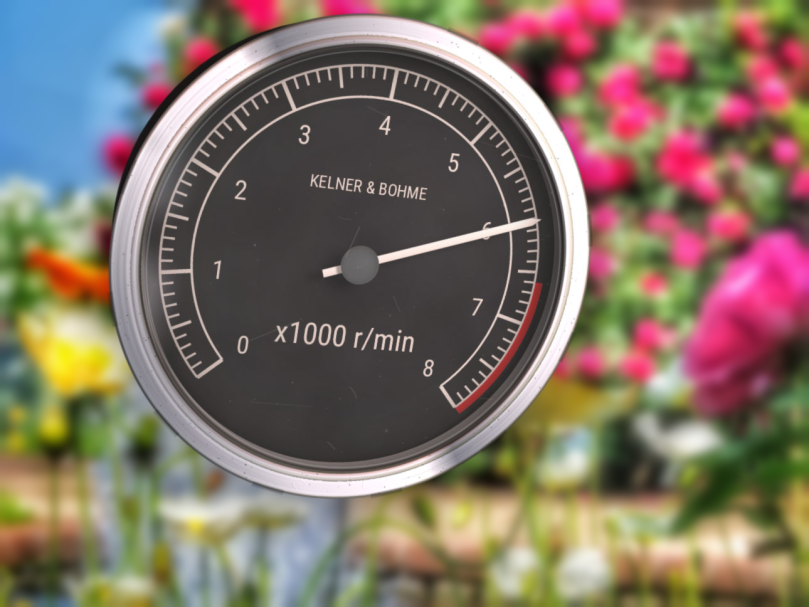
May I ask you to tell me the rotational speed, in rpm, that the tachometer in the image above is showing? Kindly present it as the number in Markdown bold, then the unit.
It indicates **6000** rpm
